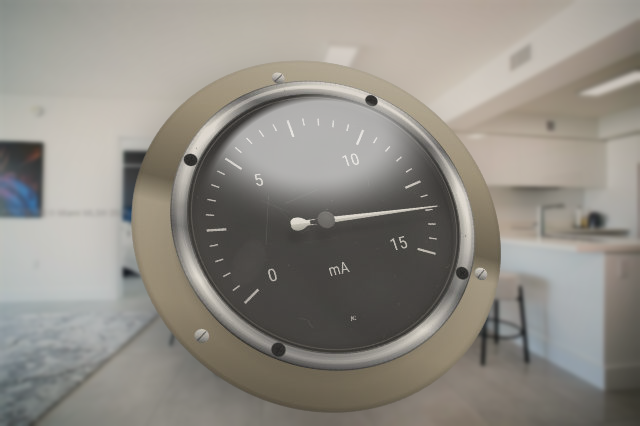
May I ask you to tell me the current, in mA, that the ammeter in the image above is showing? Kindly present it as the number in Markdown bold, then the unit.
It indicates **13.5** mA
